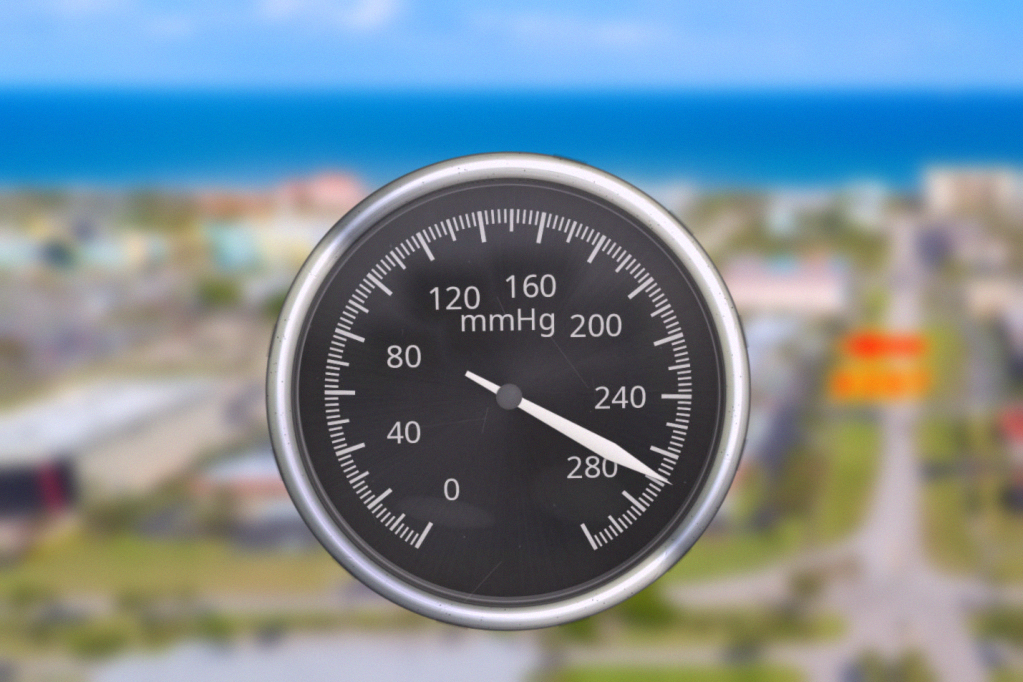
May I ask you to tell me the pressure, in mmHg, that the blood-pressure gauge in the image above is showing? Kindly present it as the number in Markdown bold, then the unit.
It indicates **268** mmHg
